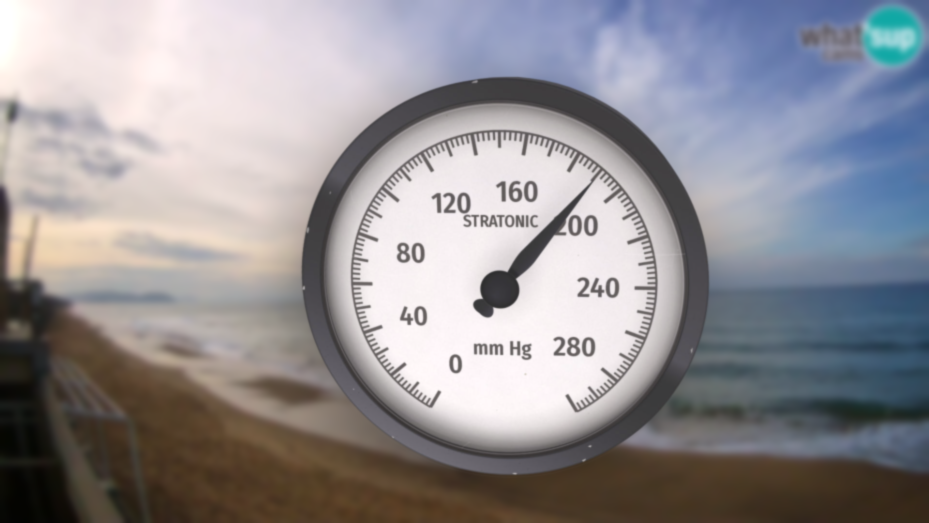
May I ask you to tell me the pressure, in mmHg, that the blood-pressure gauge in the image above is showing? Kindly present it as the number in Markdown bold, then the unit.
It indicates **190** mmHg
